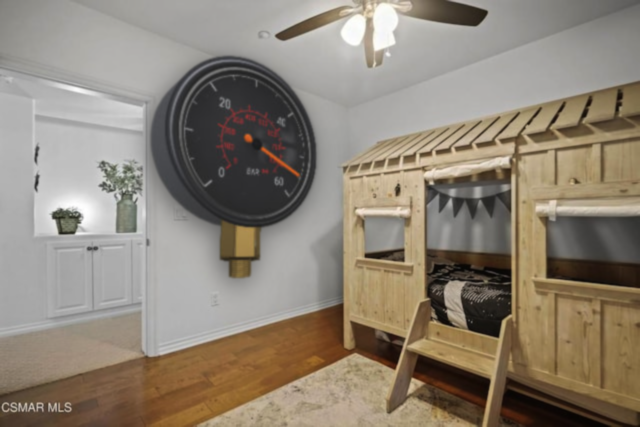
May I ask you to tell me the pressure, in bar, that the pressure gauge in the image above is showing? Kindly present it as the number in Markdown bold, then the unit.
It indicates **55** bar
